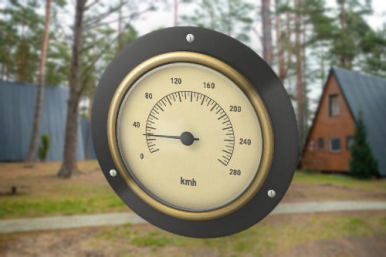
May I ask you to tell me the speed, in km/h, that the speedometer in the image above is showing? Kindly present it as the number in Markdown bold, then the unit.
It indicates **30** km/h
